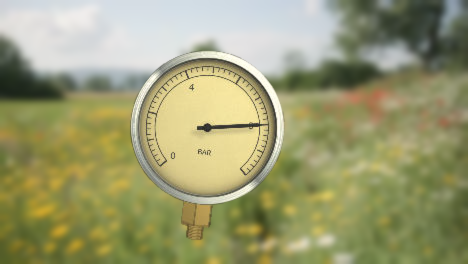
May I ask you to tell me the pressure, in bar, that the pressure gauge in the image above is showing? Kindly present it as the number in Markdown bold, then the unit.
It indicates **8** bar
